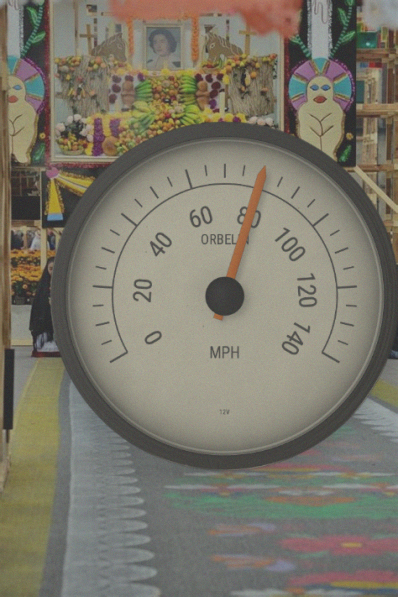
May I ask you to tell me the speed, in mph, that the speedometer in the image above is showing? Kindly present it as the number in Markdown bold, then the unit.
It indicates **80** mph
